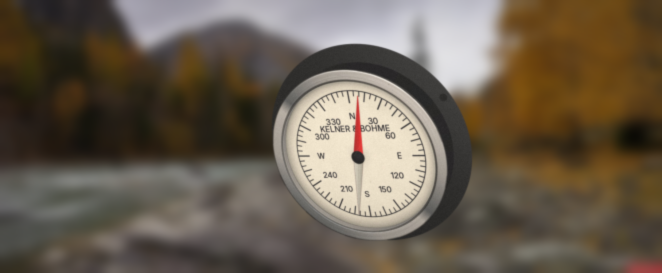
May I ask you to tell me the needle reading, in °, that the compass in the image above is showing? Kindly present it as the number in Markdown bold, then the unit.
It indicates **10** °
